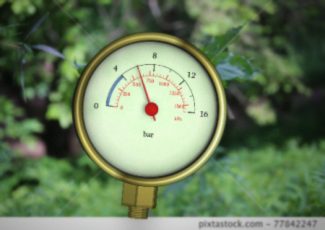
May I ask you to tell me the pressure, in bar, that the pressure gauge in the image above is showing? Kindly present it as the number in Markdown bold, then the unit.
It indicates **6** bar
